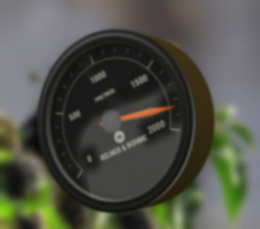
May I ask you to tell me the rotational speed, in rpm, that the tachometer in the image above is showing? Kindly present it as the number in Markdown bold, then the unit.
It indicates **1850** rpm
